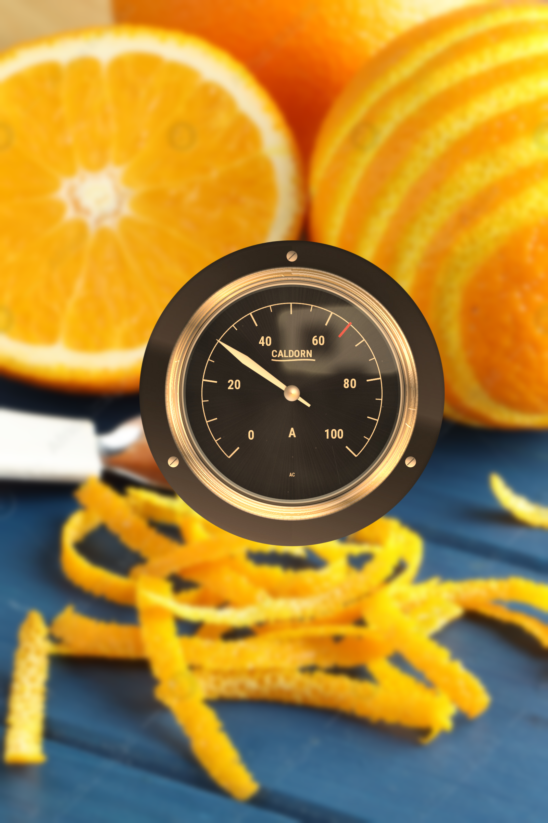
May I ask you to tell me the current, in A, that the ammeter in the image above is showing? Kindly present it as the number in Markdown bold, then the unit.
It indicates **30** A
